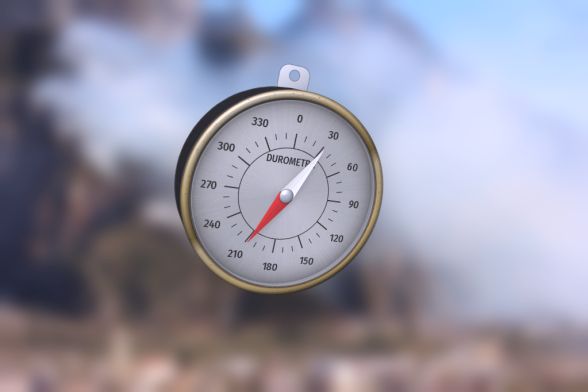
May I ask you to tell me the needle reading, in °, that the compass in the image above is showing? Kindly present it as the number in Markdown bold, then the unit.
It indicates **210** °
